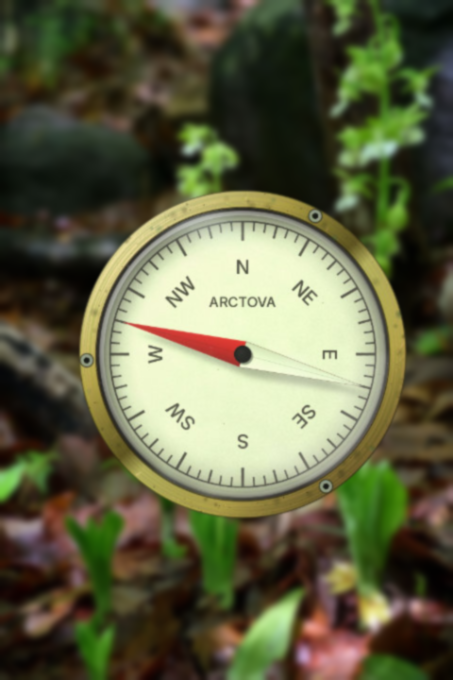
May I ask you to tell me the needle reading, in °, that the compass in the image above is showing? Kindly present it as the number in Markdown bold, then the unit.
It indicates **285** °
